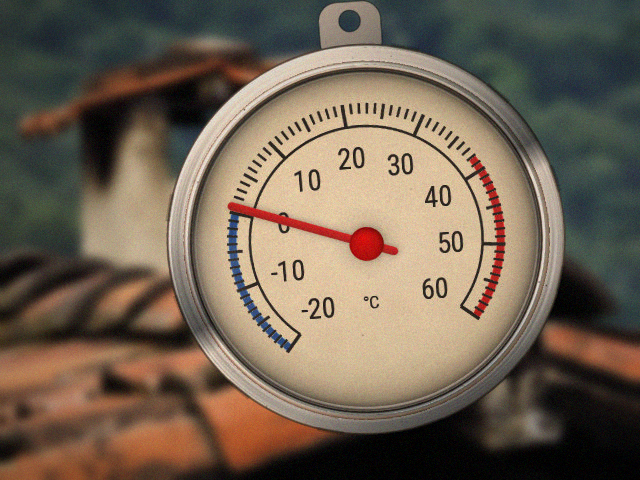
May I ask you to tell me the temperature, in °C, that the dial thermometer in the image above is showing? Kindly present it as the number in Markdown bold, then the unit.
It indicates **1** °C
